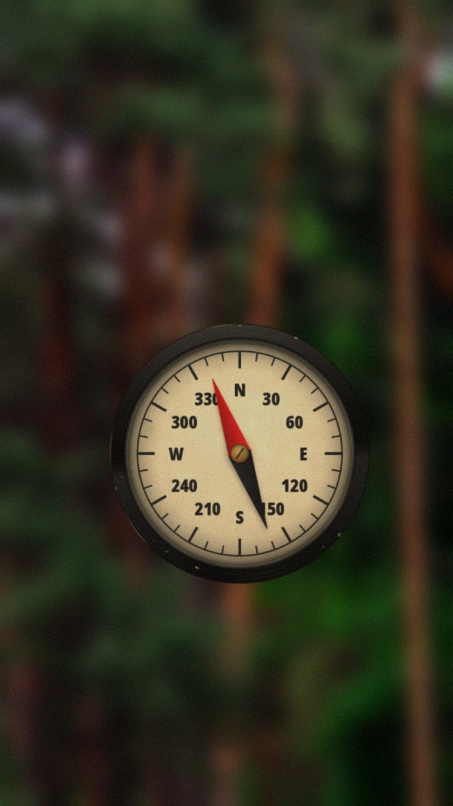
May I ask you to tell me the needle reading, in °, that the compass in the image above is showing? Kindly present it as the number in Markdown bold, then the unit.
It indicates **340** °
